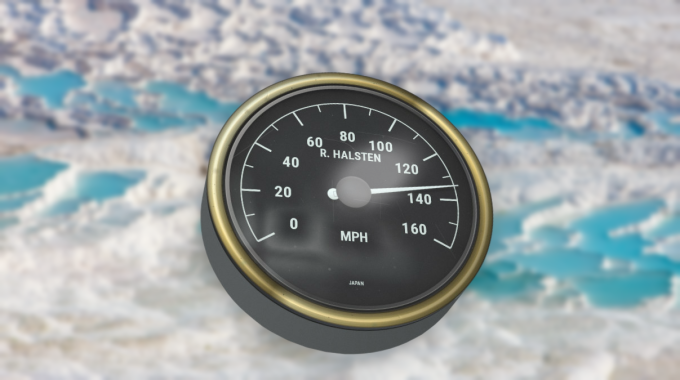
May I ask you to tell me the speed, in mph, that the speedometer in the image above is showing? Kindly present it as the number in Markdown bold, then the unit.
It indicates **135** mph
